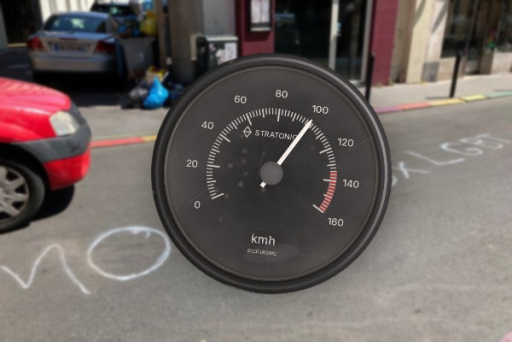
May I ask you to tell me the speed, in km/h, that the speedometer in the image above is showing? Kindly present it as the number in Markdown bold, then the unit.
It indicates **100** km/h
